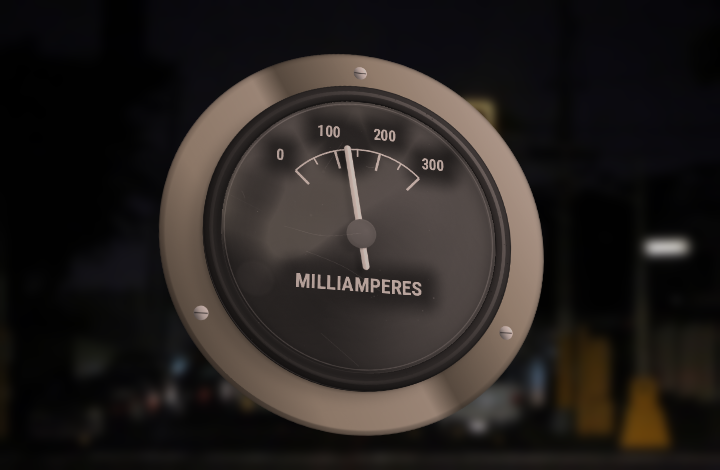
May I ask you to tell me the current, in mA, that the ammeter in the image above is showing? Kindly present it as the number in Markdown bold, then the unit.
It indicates **125** mA
